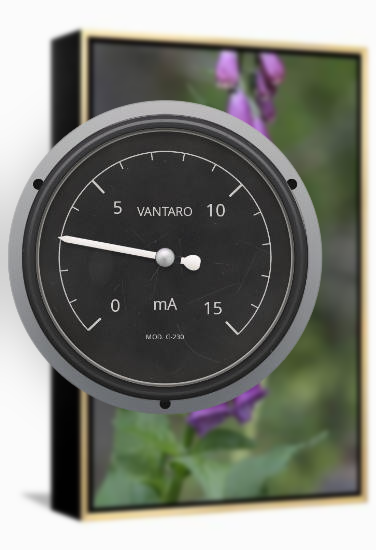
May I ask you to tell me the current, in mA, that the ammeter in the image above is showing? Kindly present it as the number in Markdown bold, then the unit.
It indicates **3** mA
